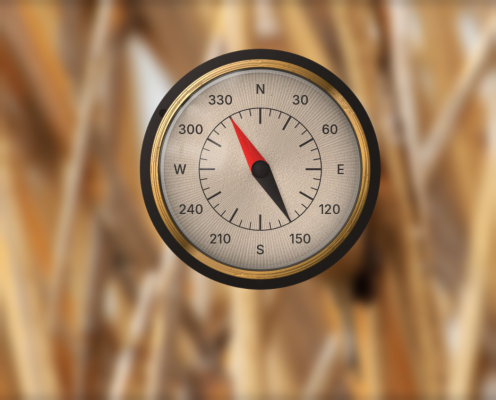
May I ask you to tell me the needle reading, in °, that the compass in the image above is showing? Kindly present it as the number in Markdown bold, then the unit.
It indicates **330** °
